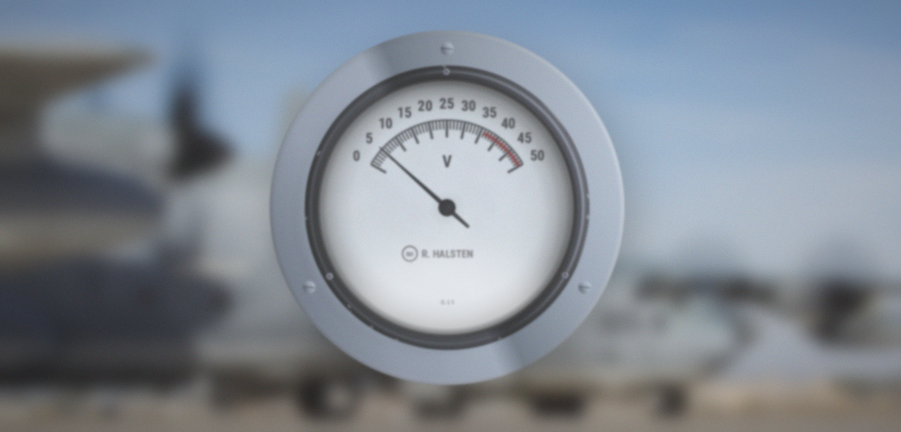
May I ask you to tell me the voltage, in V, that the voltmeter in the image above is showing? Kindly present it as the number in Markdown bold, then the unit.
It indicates **5** V
